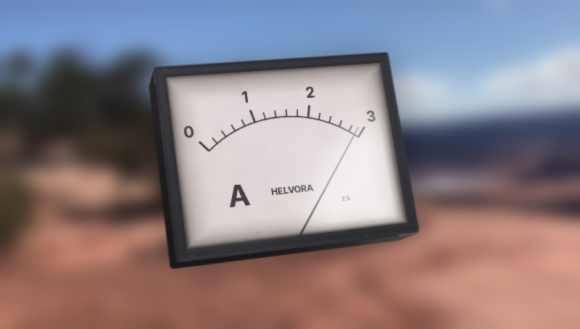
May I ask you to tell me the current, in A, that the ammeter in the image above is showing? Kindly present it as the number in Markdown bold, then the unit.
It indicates **2.9** A
